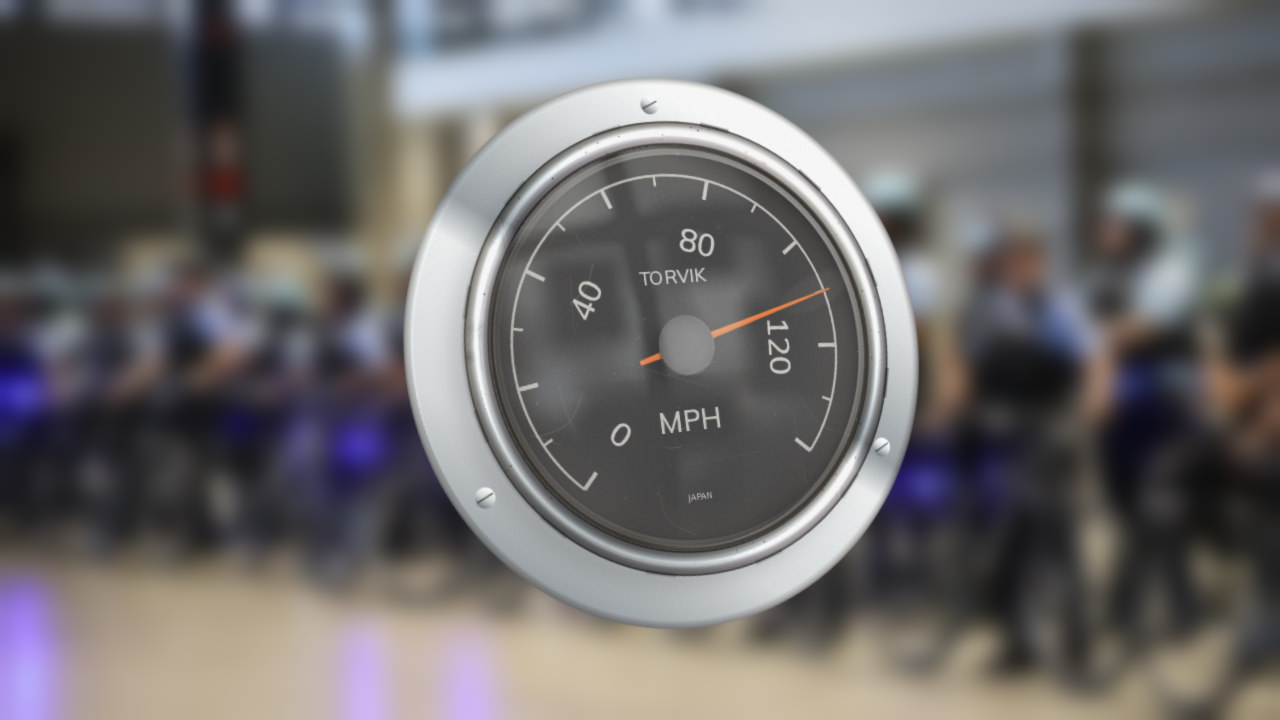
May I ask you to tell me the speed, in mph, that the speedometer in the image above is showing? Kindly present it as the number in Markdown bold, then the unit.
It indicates **110** mph
